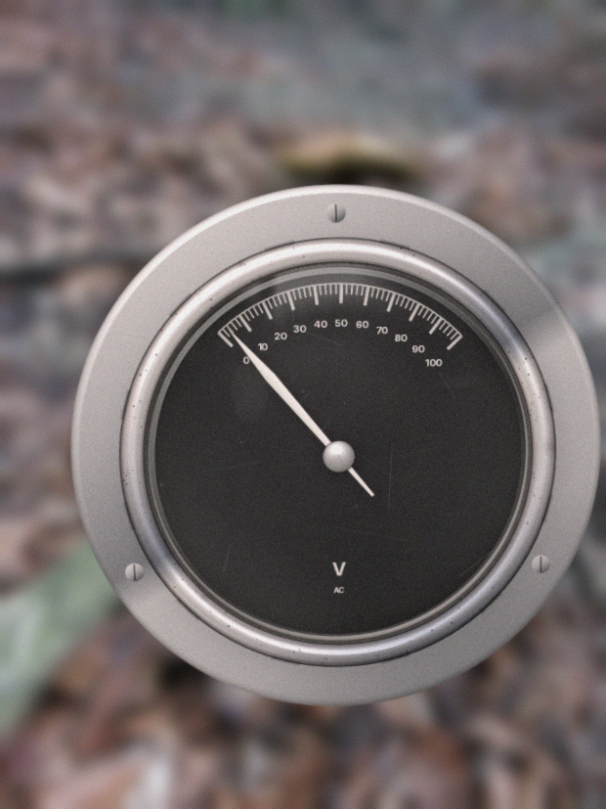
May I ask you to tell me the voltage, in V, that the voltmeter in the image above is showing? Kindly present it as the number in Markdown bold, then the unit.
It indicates **4** V
